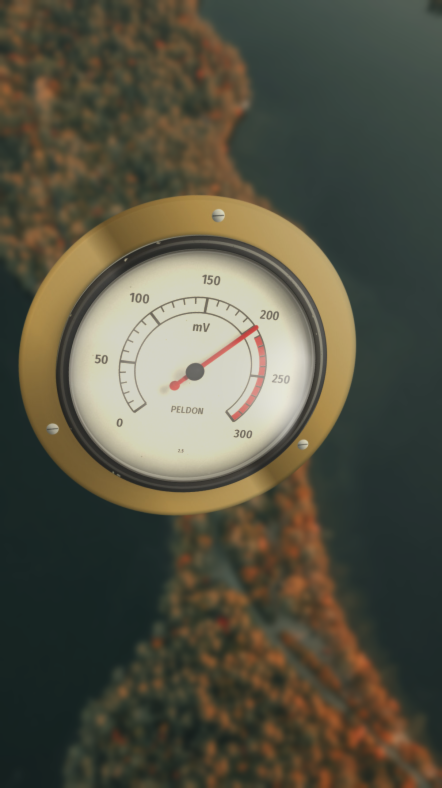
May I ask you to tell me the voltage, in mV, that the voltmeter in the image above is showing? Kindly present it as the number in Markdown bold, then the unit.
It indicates **200** mV
